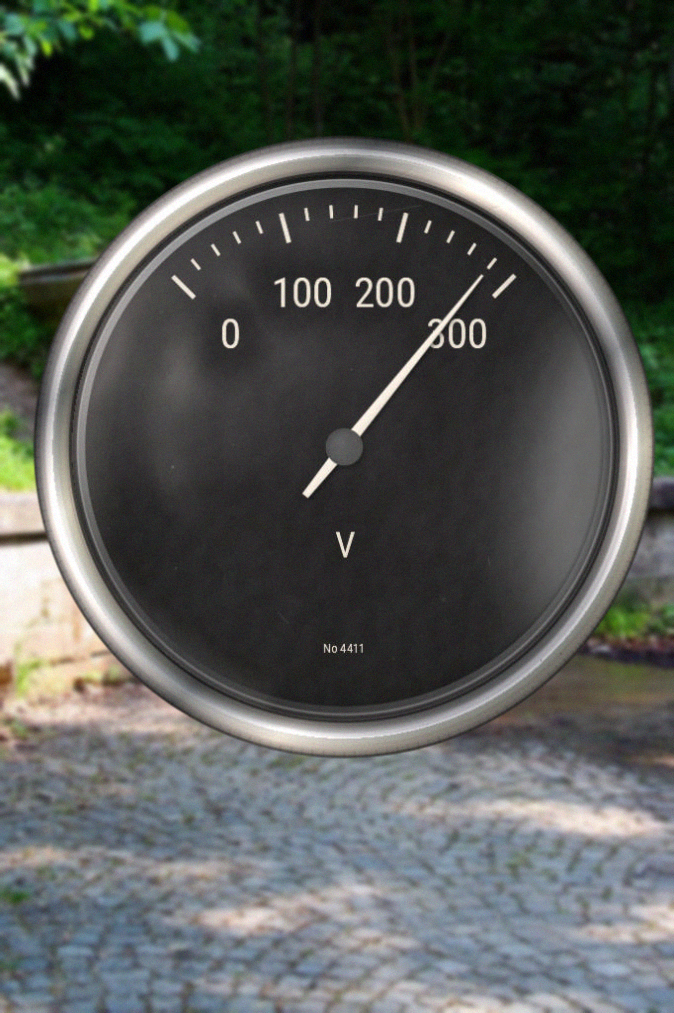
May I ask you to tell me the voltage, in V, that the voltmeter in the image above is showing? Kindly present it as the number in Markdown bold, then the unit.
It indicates **280** V
